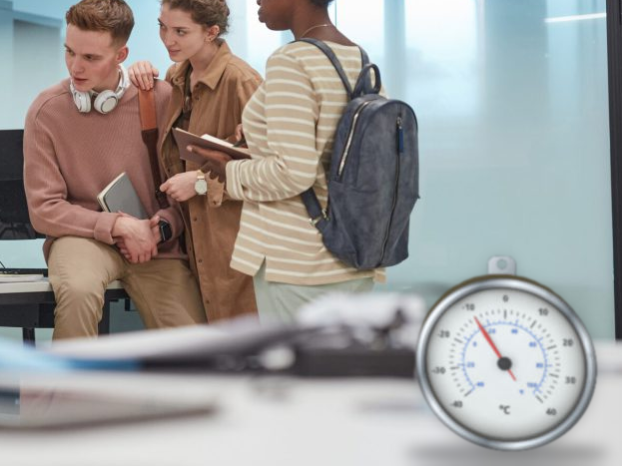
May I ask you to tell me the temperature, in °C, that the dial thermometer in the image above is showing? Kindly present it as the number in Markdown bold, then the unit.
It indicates **-10** °C
